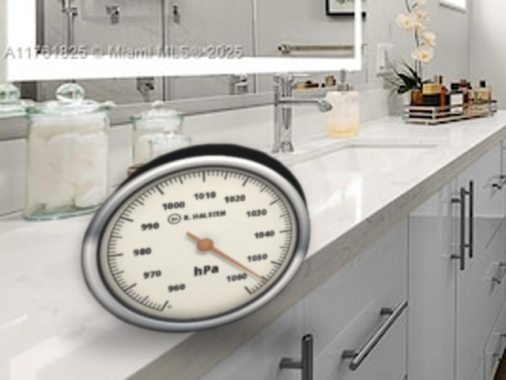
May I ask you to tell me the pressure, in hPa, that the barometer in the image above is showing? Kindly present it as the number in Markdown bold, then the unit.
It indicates **1055** hPa
